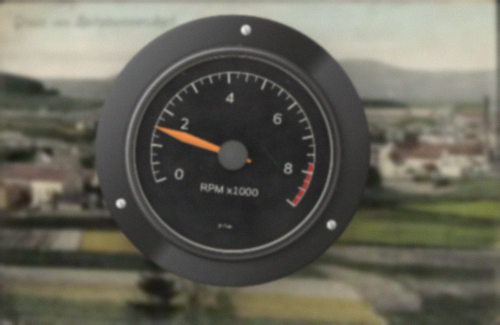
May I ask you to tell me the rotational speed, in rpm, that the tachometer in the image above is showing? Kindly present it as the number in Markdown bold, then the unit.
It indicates **1500** rpm
